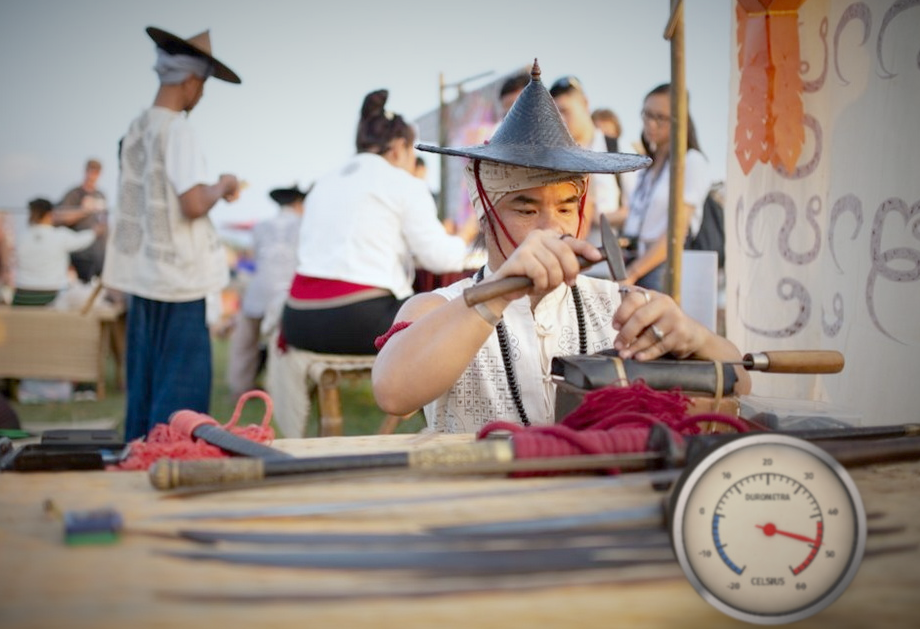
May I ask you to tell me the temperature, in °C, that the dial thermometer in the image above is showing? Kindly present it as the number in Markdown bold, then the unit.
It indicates **48** °C
